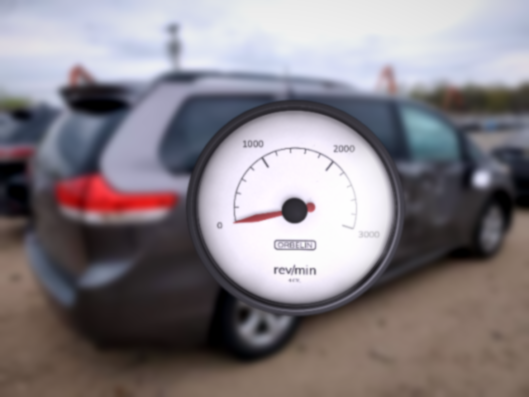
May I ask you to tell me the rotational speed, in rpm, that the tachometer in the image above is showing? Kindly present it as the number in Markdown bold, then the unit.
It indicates **0** rpm
